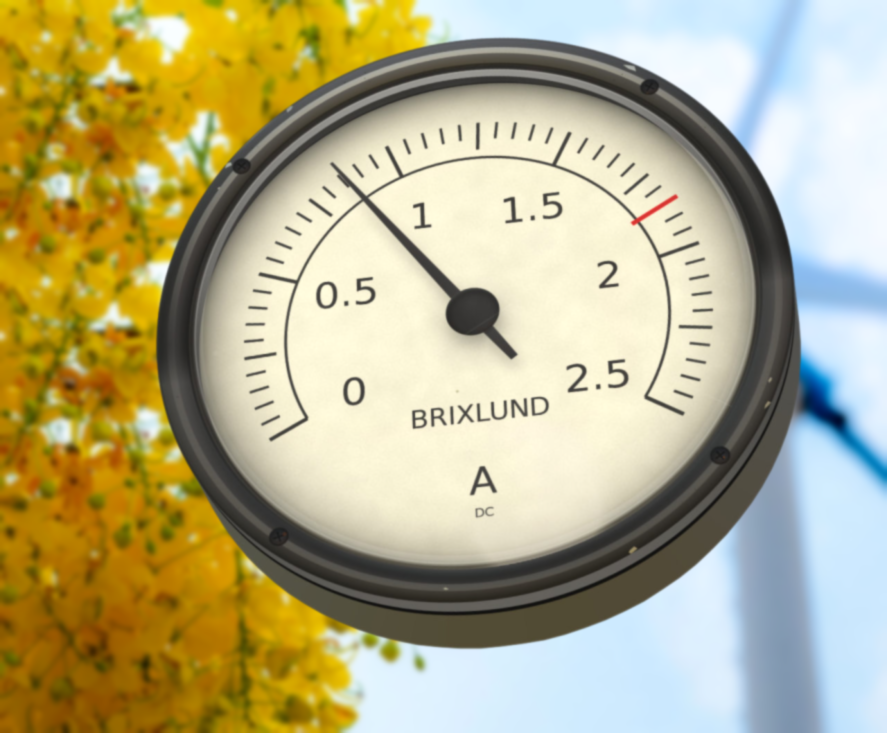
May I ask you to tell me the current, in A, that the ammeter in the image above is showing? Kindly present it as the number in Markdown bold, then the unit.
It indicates **0.85** A
